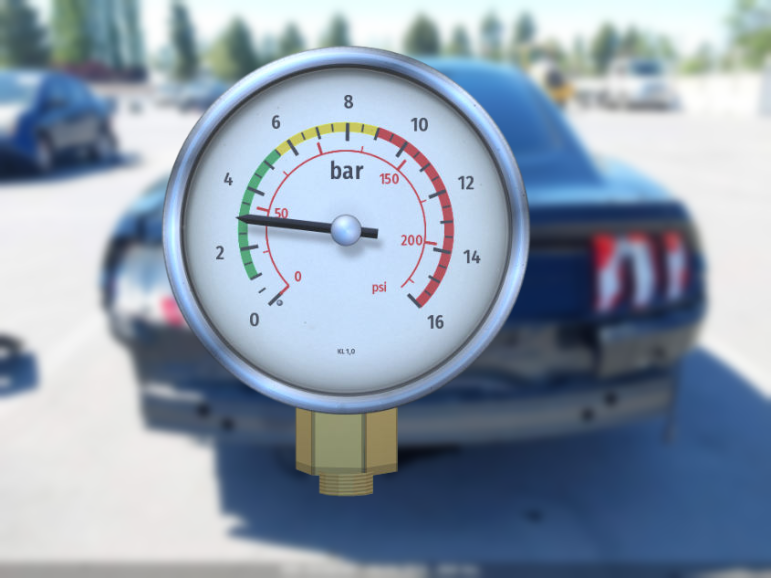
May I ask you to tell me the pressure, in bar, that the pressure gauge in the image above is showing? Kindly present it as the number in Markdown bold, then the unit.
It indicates **3** bar
